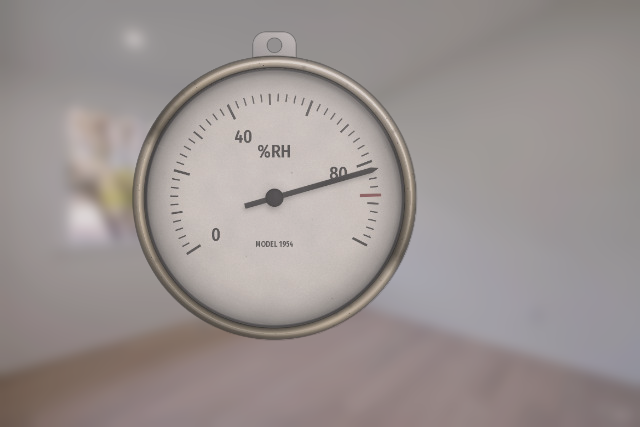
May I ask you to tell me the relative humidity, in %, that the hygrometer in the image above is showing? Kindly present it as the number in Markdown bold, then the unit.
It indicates **82** %
